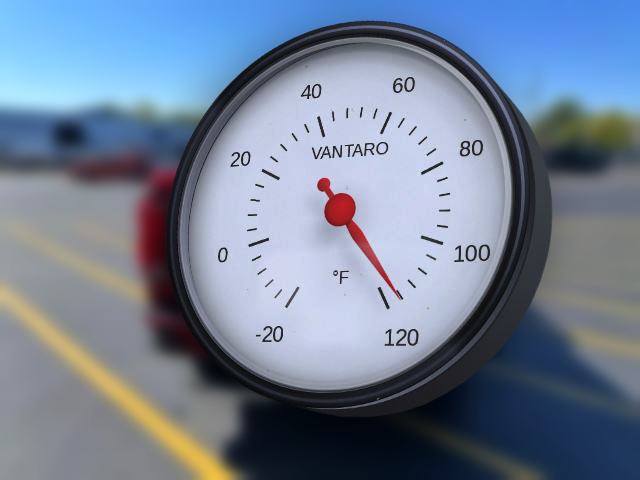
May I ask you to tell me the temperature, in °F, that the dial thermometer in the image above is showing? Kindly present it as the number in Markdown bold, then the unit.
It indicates **116** °F
